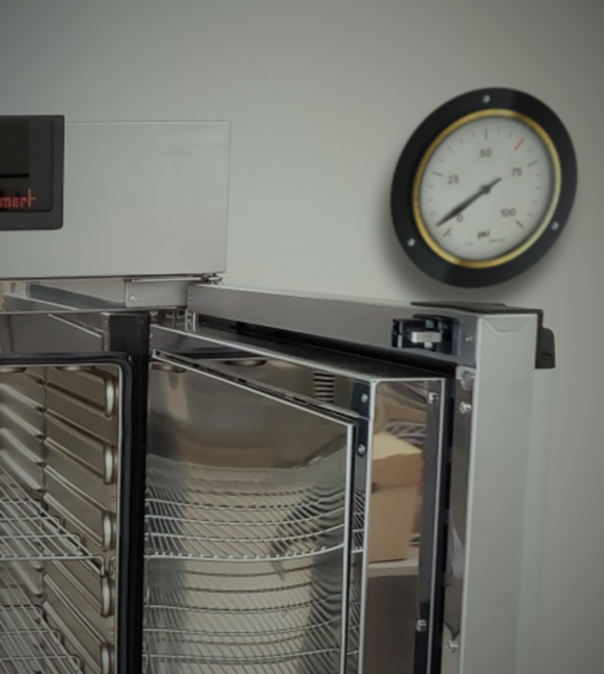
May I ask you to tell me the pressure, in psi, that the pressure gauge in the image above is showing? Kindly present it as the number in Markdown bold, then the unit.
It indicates **5** psi
